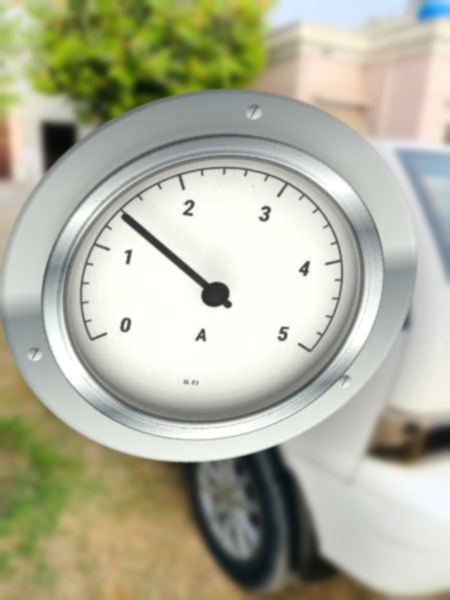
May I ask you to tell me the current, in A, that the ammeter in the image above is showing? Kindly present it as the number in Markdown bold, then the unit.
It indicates **1.4** A
